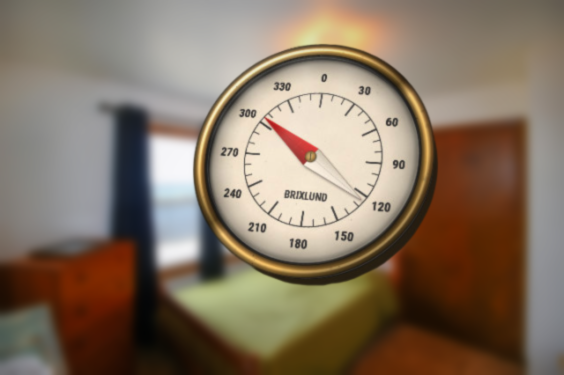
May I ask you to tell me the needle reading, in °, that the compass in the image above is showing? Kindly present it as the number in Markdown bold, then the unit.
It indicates **305** °
